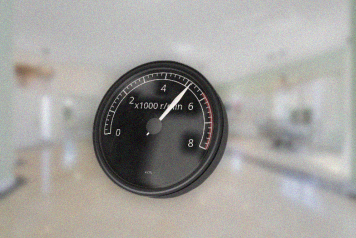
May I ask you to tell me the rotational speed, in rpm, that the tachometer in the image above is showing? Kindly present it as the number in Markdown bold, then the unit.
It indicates **5200** rpm
